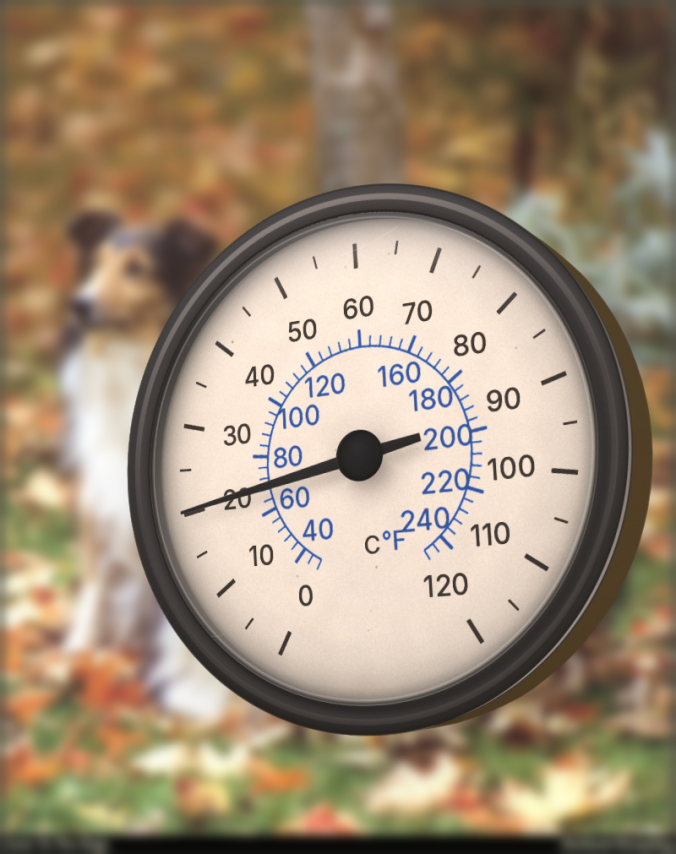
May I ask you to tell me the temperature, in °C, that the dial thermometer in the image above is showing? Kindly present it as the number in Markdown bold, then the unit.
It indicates **20** °C
